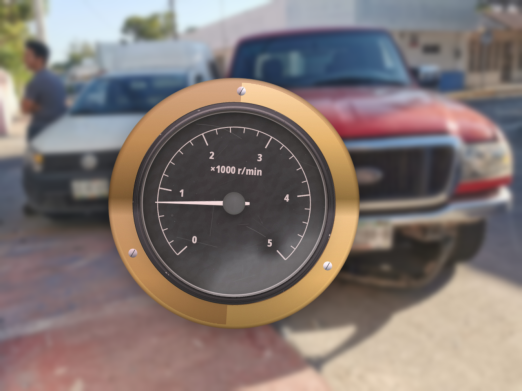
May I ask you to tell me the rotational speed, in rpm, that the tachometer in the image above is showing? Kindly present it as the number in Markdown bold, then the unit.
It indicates **800** rpm
